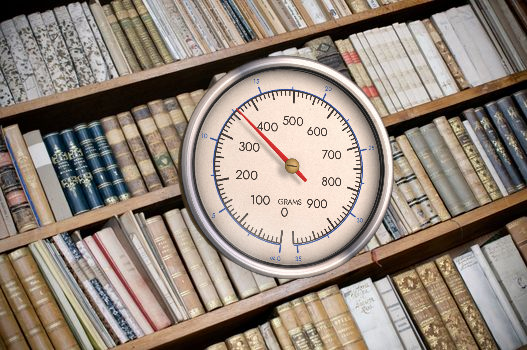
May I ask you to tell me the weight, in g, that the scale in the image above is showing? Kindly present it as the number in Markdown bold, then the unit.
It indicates **360** g
